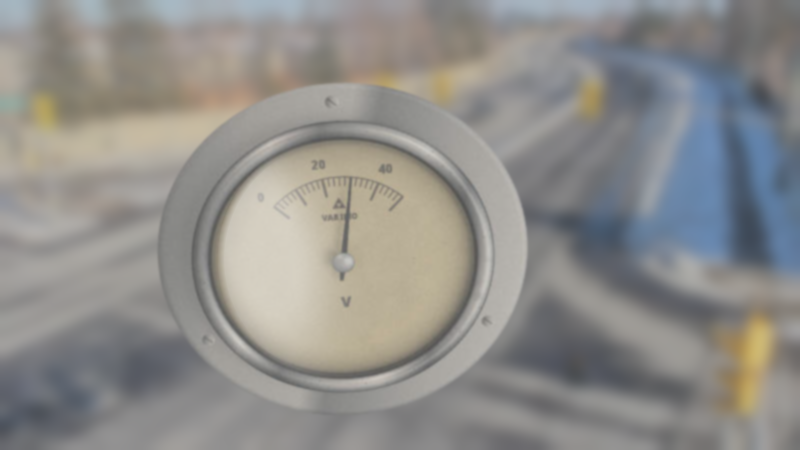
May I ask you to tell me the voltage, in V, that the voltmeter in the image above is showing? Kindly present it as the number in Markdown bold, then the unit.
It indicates **30** V
